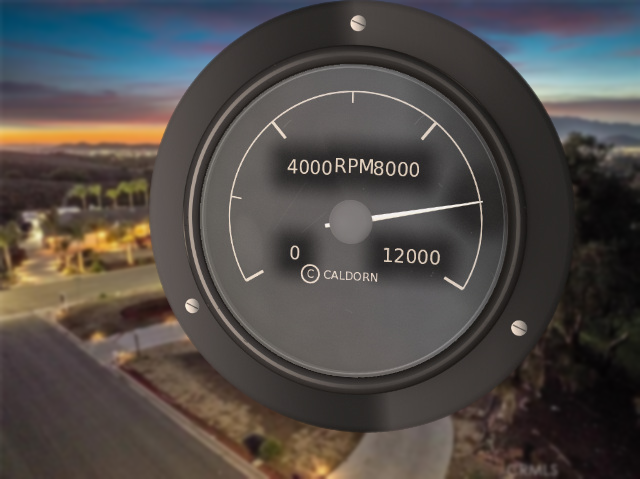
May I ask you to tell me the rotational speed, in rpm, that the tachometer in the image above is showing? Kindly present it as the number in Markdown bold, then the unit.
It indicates **10000** rpm
